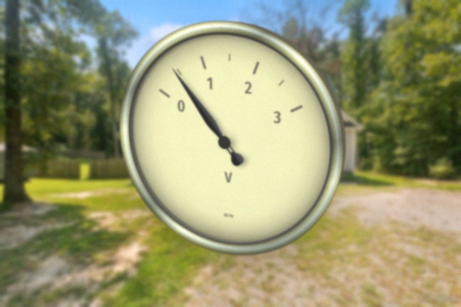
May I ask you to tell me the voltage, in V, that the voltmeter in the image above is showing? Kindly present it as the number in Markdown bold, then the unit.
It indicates **0.5** V
